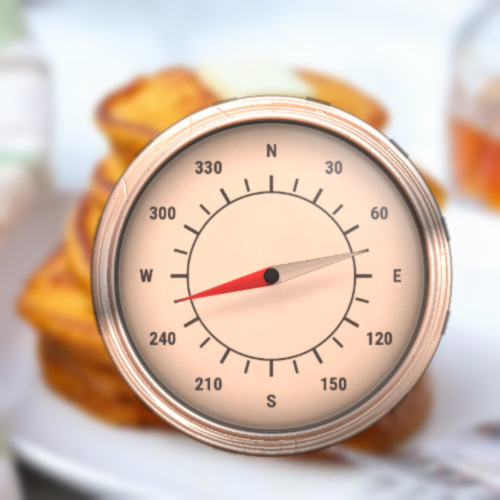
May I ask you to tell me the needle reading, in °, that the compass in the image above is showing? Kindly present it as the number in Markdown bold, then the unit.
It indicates **255** °
